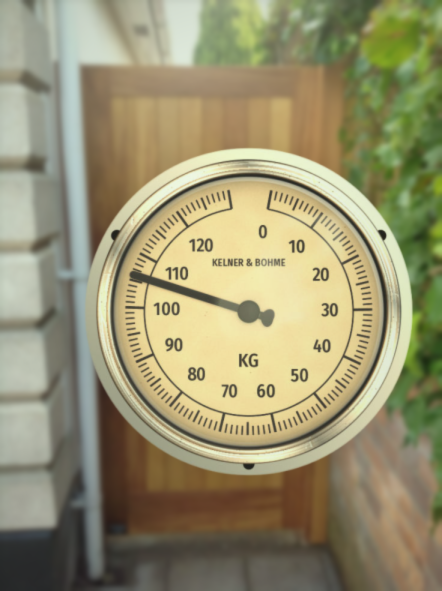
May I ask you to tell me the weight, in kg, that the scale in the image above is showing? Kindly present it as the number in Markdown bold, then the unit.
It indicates **106** kg
